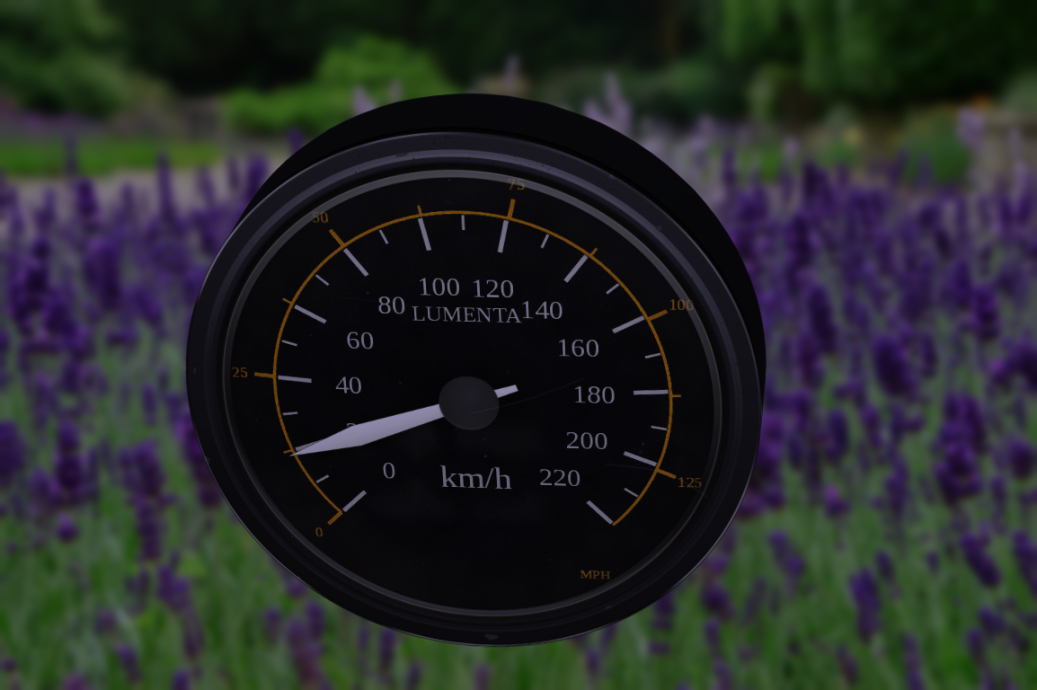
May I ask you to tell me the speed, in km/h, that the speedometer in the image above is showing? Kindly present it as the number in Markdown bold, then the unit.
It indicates **20** km/h
